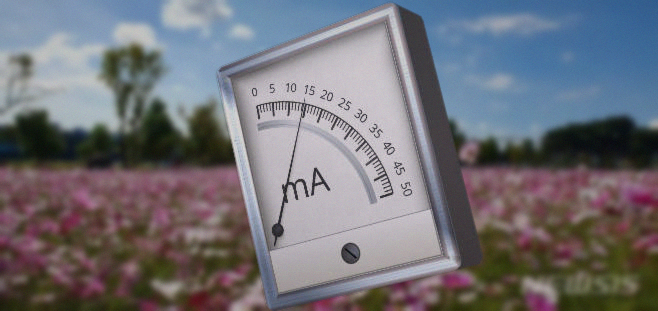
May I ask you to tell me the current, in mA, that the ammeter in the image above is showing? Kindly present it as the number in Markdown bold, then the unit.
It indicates **15** mA
